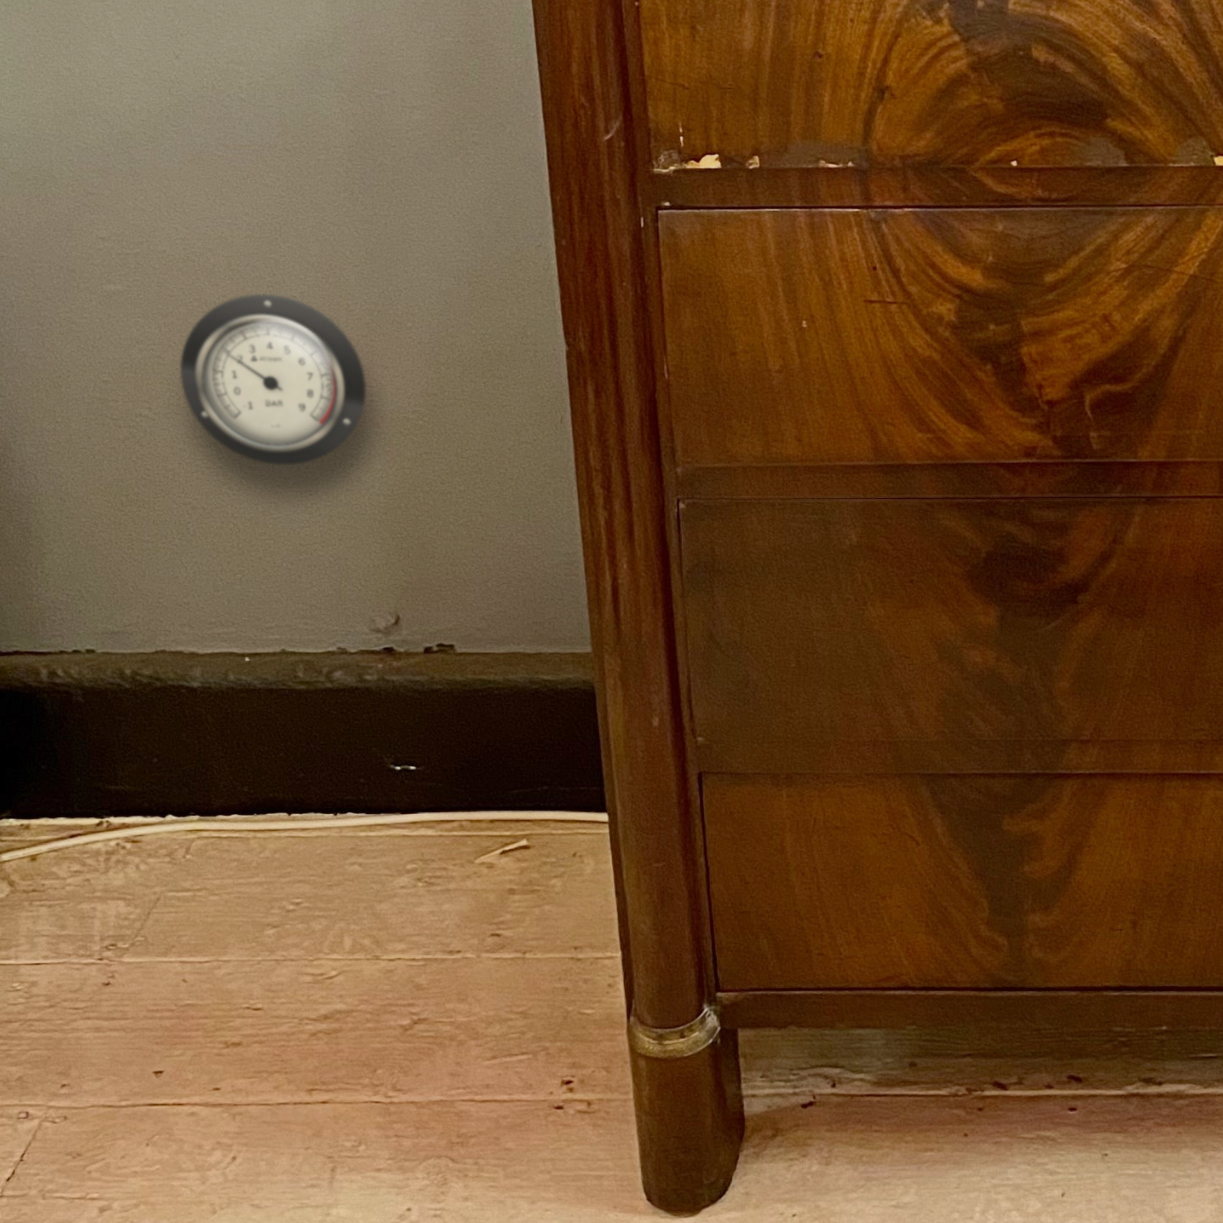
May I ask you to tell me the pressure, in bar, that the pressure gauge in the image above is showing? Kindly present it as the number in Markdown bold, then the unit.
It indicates **2** bar
